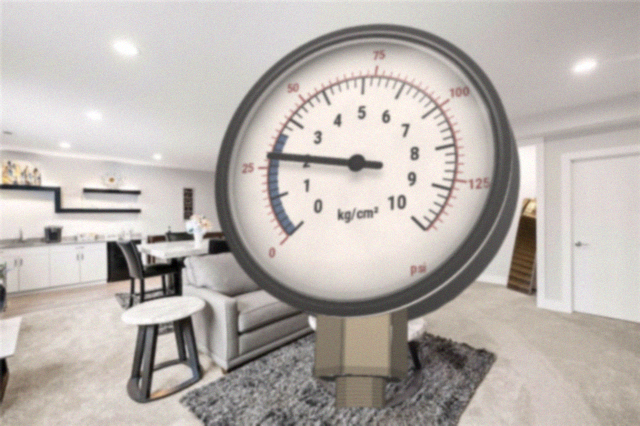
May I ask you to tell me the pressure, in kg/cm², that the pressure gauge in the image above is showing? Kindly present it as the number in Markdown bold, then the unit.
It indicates **2** kg/cm²
